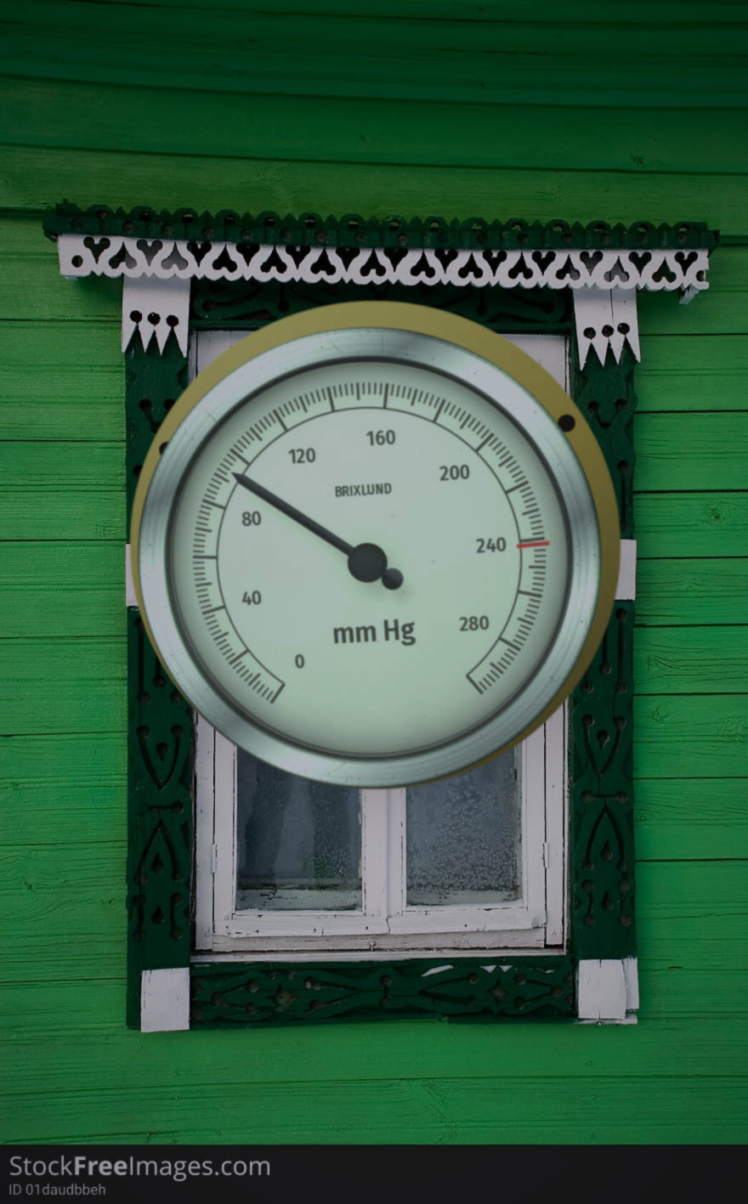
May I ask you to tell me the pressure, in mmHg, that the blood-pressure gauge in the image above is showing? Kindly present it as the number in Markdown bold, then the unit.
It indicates **94** mmHg
